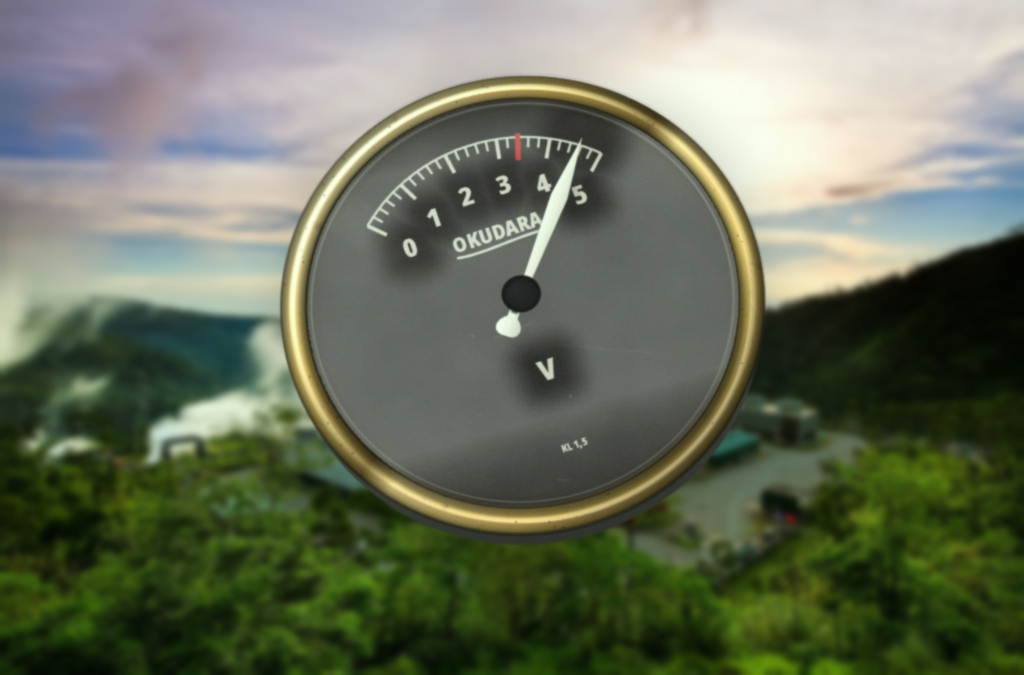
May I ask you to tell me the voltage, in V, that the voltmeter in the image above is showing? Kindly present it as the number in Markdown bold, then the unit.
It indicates **4.6** V
